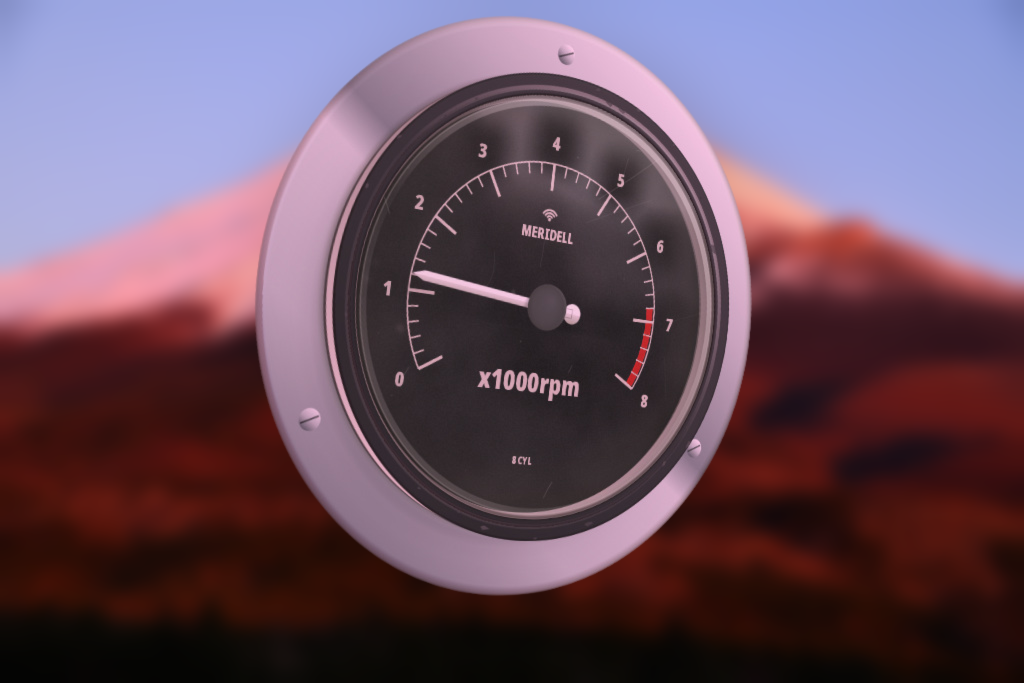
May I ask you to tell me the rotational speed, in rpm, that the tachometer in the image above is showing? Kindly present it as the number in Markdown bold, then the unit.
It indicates **1200** rpm
